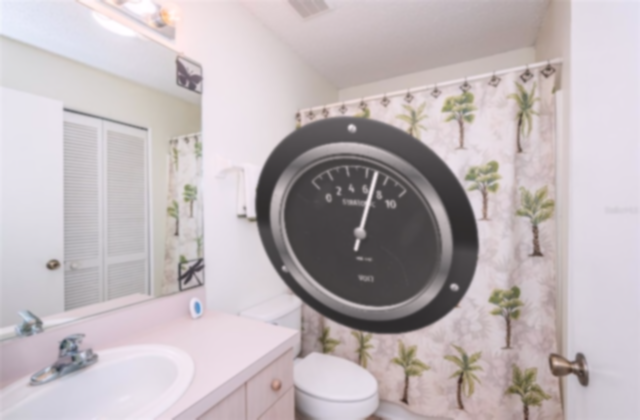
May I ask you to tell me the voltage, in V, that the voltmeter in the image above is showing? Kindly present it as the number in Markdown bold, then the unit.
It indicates **7** V
